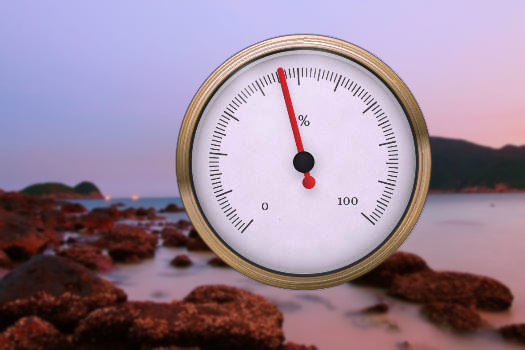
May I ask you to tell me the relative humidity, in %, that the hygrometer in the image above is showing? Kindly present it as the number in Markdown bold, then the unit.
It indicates **46** %
